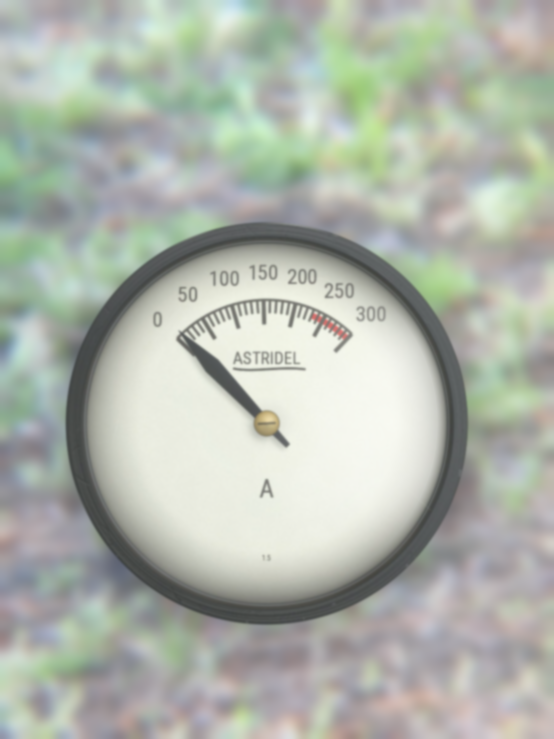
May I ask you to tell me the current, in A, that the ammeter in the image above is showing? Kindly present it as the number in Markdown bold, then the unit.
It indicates **10** A
